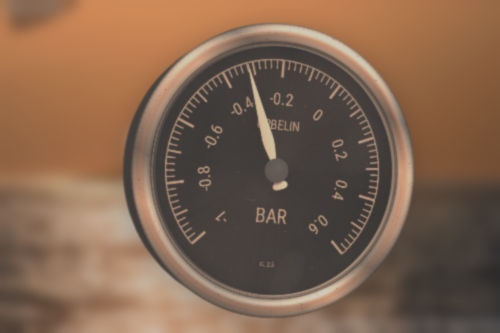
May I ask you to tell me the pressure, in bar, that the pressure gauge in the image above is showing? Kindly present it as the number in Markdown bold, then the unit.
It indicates **-0.32** bar
